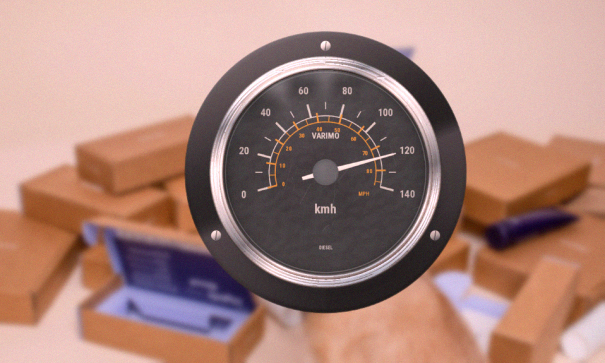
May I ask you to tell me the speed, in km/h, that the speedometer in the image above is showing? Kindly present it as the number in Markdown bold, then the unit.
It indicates **120** km/h
